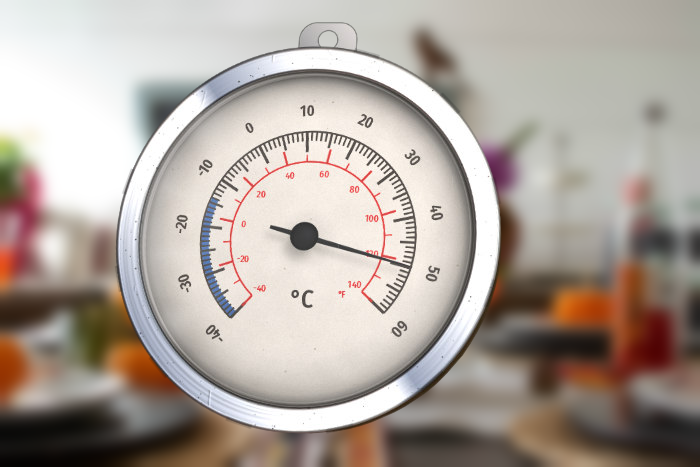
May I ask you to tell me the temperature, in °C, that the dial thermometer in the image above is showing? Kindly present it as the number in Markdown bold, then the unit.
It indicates **50** °C
